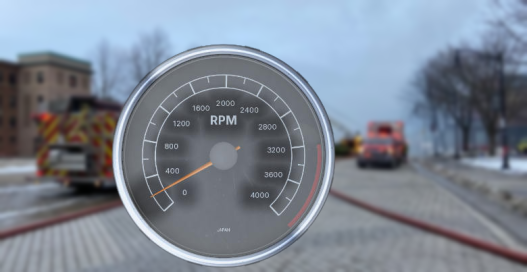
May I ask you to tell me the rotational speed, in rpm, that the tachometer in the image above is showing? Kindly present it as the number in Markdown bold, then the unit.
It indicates **200** rpm
